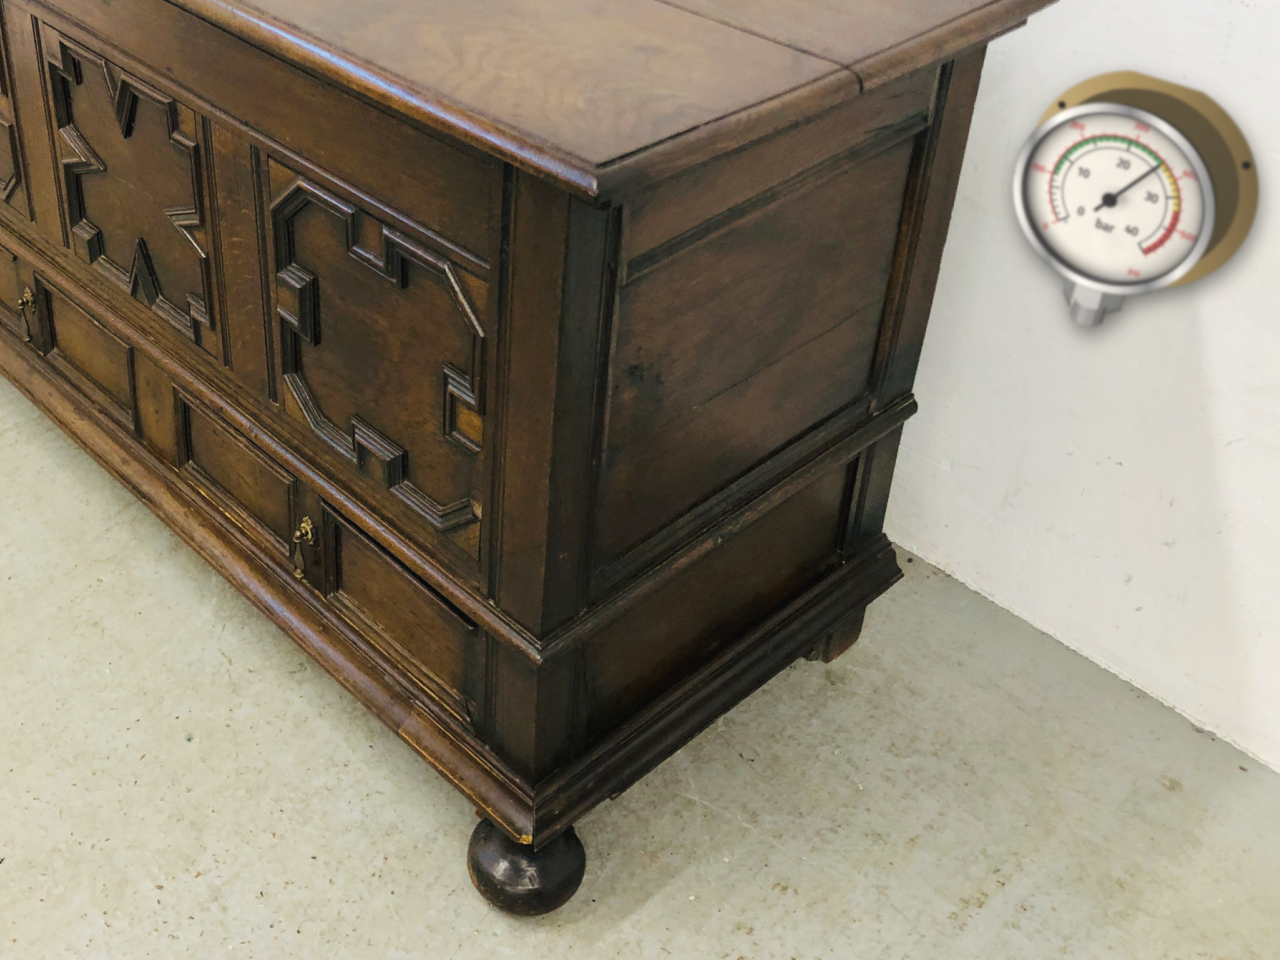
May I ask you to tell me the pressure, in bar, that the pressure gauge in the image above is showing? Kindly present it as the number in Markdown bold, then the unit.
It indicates **25** bar
